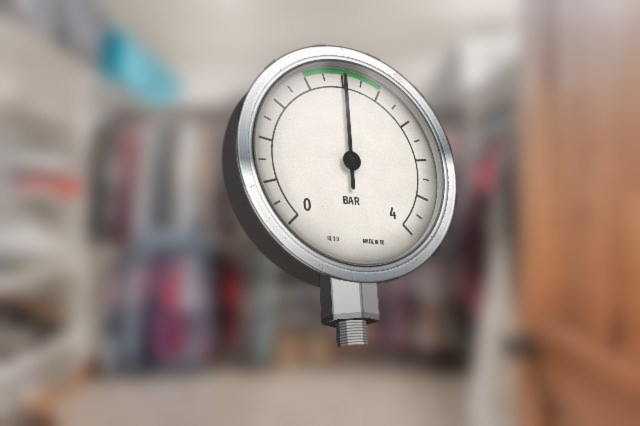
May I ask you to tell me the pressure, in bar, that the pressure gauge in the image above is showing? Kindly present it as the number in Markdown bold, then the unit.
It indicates **2** bar
